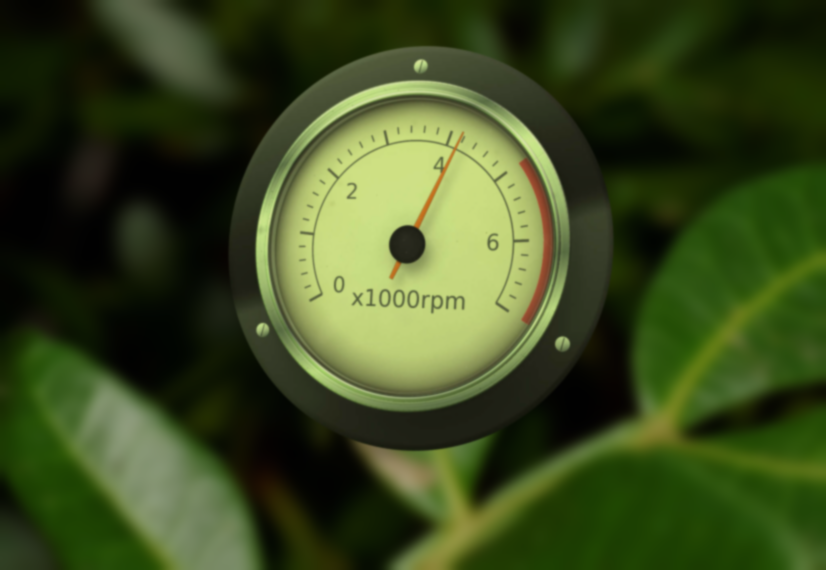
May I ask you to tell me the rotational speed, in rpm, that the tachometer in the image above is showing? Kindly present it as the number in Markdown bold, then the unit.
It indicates **4200** rpm
